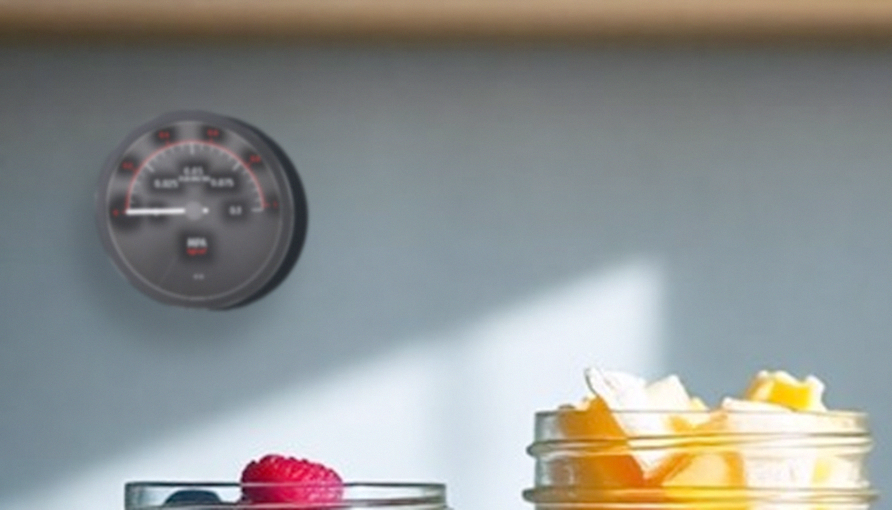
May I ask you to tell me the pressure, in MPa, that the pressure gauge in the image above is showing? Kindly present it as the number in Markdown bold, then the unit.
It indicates **0** MPa
